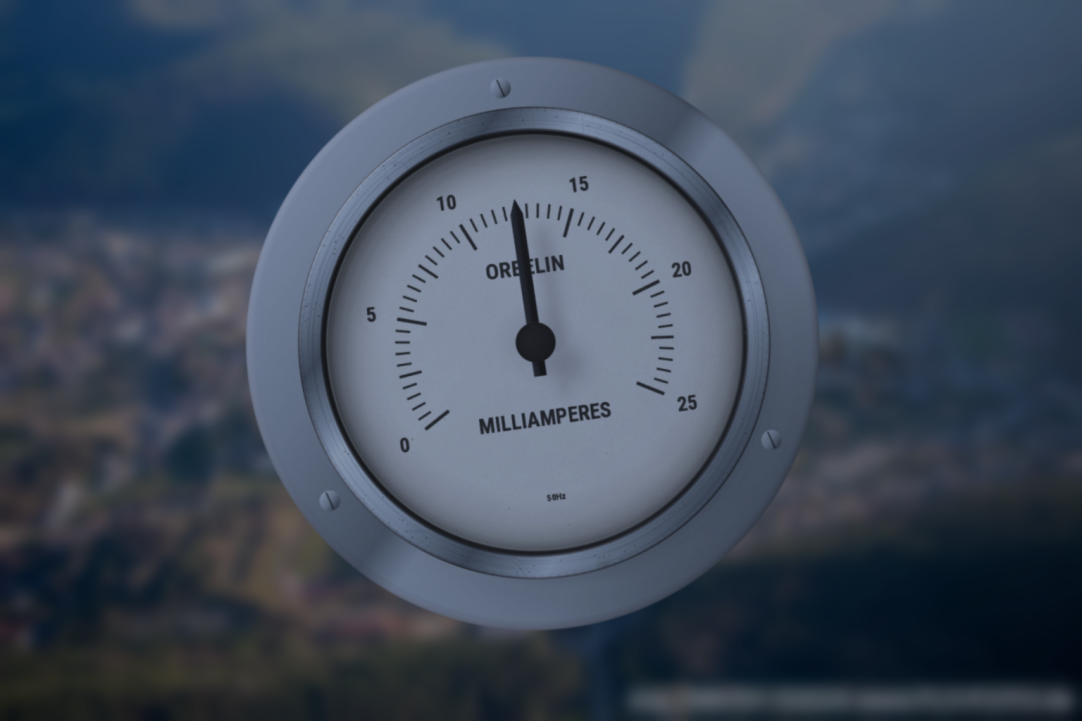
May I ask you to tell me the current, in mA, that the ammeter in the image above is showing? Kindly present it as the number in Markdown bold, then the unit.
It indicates **12.5** mA
